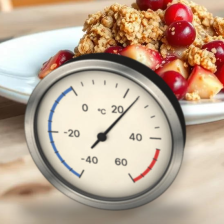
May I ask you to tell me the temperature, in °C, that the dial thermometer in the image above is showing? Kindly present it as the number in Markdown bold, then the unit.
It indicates **24** °C
